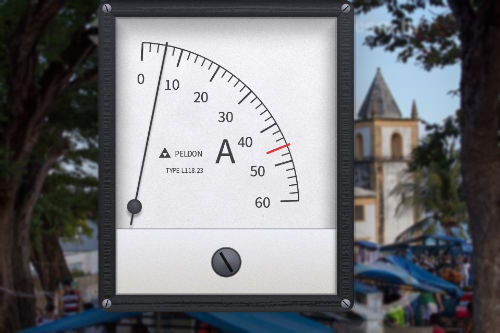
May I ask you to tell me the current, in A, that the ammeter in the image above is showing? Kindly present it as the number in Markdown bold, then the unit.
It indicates **6** A
